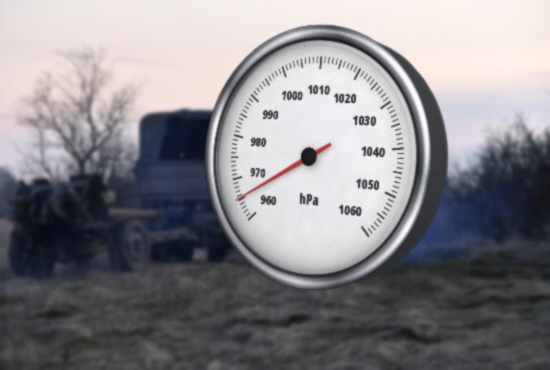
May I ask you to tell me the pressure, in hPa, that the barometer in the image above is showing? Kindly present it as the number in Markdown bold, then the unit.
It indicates **965** hPa
